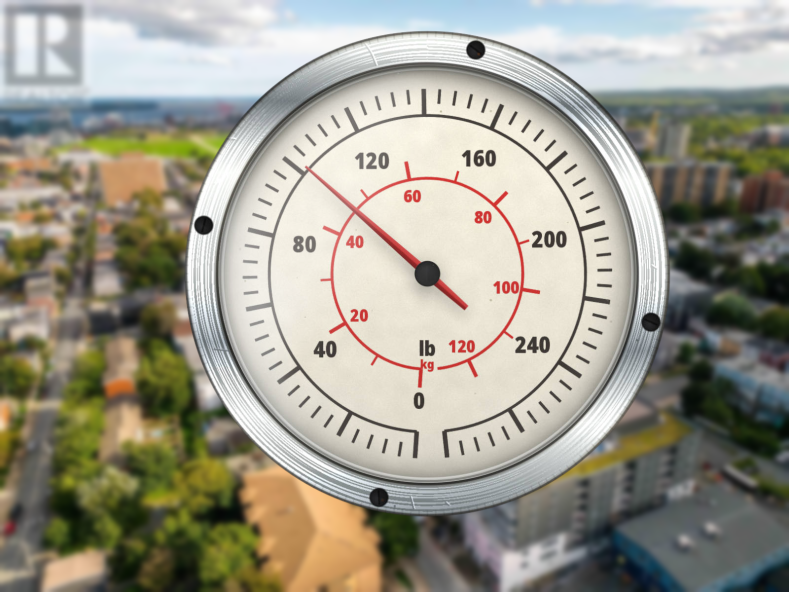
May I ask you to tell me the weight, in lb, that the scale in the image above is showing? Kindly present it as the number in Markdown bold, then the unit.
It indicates **102** lb
